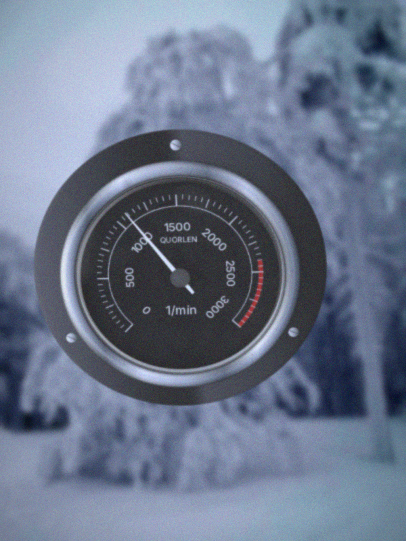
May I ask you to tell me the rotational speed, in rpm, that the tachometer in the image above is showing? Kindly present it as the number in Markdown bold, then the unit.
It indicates **1100** rpm
